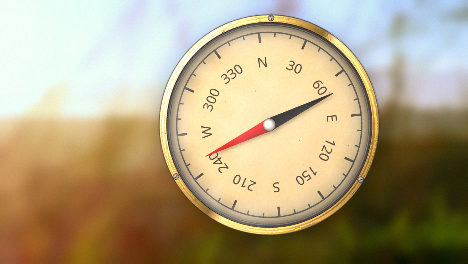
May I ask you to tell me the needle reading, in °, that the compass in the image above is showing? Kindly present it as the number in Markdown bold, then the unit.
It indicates **250** °
